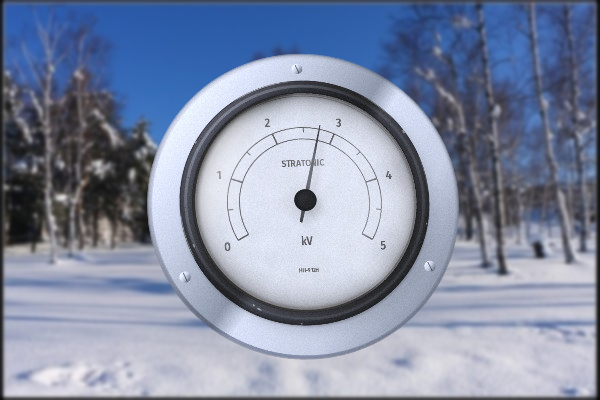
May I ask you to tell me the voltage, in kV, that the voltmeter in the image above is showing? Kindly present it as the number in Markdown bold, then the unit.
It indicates **2.75** kV
